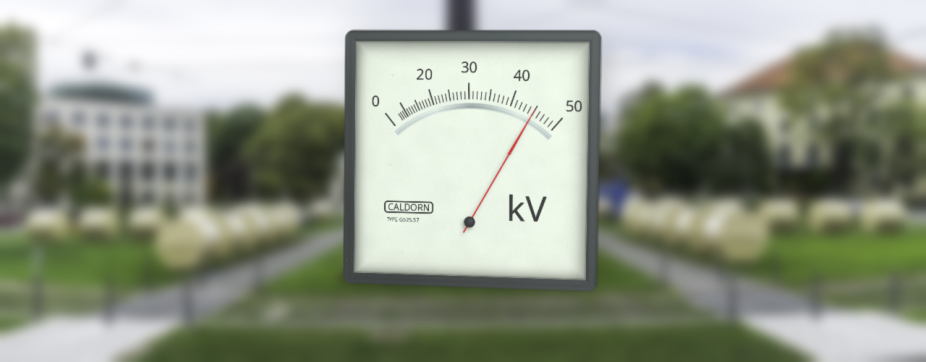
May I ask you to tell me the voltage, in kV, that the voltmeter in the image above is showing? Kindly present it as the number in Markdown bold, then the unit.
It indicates **45** kV
